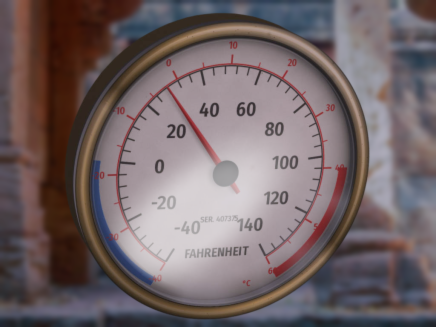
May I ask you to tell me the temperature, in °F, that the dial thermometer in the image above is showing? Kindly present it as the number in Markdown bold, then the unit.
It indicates **28** °F
